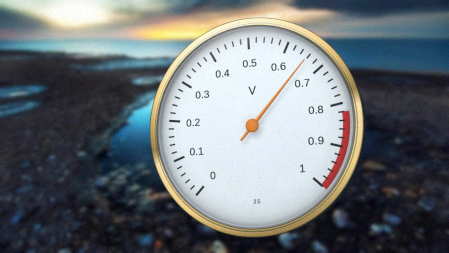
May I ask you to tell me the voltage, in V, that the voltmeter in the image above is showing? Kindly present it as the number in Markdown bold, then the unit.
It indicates **0.66** V
